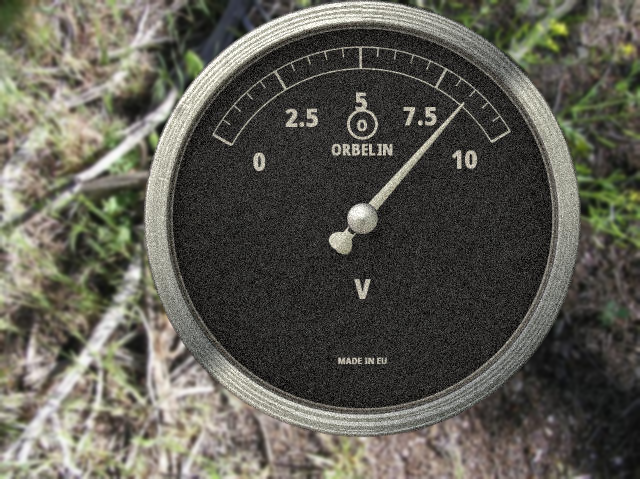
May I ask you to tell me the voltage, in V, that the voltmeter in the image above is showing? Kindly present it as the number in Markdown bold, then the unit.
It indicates **8.5** V
